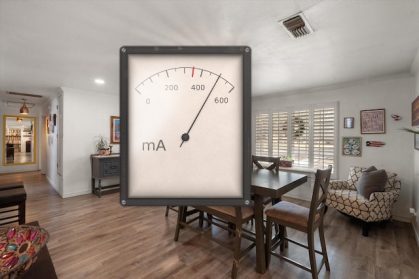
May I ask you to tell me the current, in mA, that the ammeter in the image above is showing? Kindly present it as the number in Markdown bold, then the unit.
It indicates **500** mA
